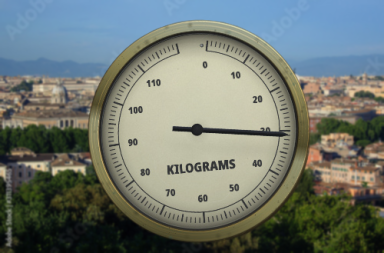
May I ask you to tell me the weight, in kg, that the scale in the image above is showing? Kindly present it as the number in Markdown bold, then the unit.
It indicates **31** kg
